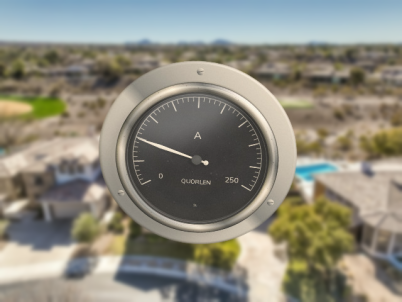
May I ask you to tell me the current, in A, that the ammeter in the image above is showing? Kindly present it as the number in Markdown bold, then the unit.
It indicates **50** A
